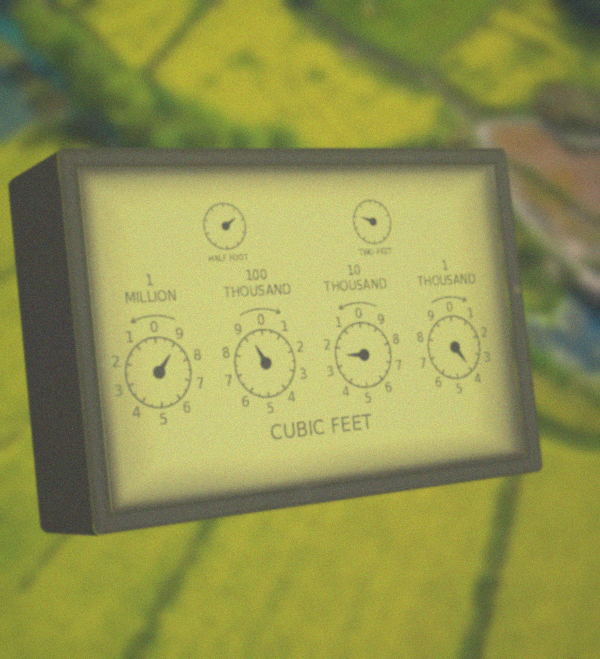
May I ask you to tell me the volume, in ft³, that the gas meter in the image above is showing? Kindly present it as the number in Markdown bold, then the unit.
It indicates **892400** ft³
